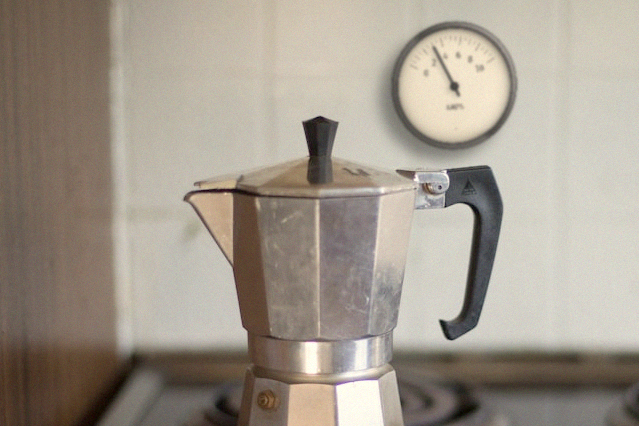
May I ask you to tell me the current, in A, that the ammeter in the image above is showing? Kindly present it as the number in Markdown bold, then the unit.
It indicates **3** A
